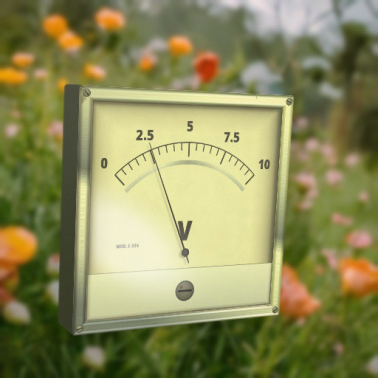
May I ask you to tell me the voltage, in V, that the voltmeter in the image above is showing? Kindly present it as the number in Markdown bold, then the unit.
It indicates **2.5** V
